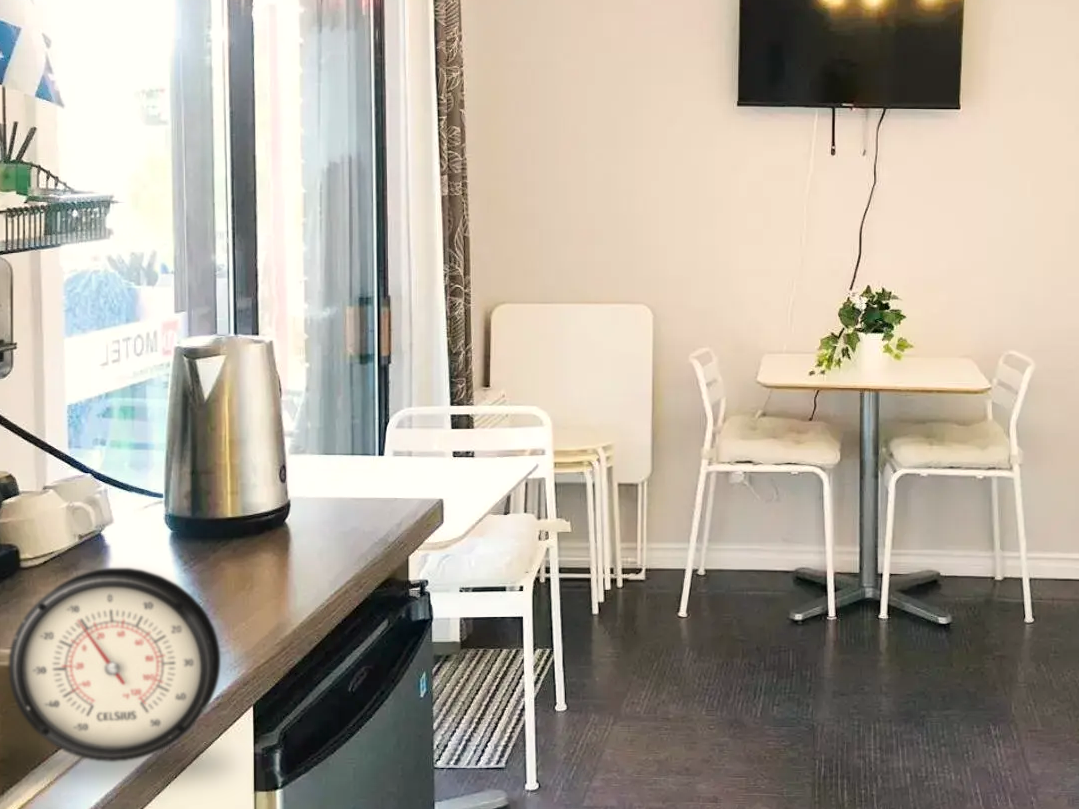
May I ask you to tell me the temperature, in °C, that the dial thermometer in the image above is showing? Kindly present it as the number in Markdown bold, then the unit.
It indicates **-10** °C
